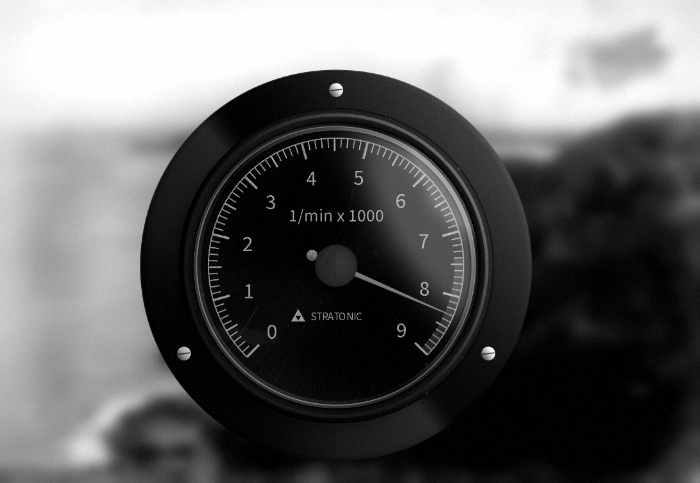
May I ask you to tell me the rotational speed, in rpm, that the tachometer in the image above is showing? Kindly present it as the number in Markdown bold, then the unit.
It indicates **8300** rpm
